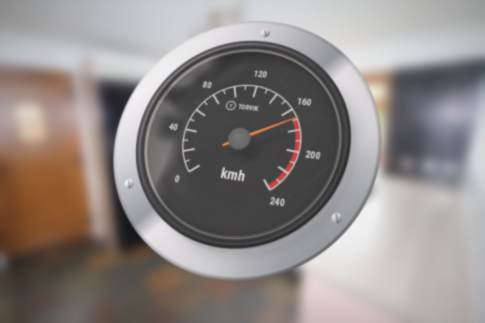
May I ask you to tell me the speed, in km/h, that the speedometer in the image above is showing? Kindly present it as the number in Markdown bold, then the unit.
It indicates **170** km/h
